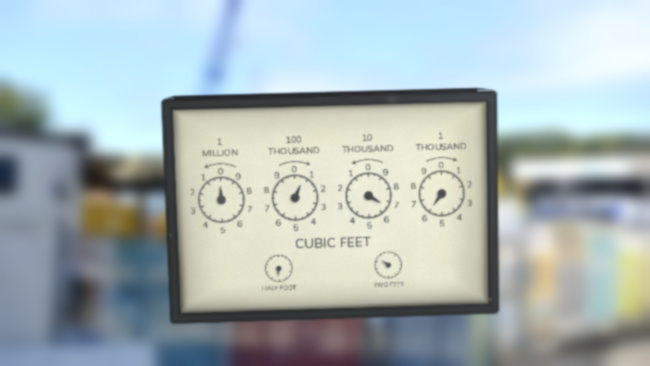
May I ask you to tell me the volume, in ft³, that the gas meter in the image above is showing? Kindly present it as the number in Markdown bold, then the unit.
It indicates **6600** ft³
